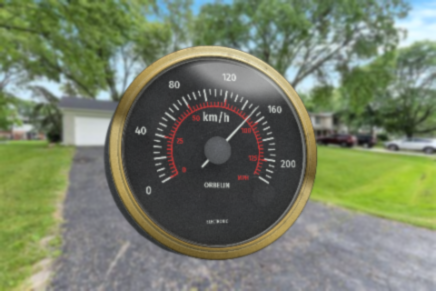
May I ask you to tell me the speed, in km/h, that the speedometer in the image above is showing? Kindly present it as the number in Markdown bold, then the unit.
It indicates **150** km/h
